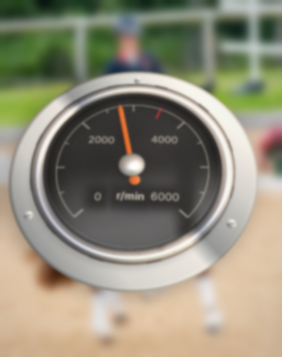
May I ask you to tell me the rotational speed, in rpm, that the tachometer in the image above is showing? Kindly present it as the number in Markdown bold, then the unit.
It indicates **2750** rpm
